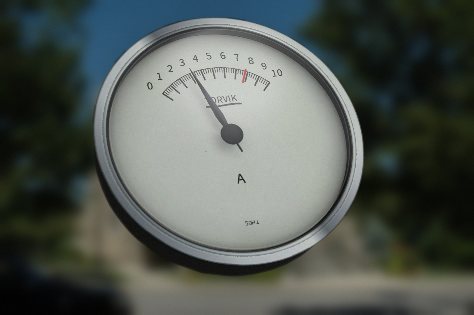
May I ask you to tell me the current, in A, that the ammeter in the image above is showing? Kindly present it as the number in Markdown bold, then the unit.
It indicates **3** A
